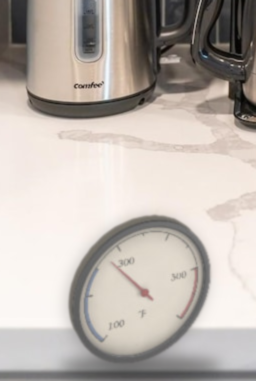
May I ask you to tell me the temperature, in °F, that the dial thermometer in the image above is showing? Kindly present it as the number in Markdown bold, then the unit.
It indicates **275** °F
